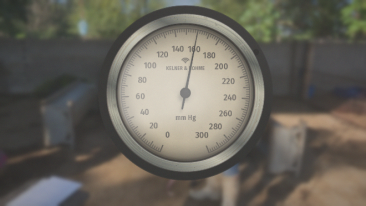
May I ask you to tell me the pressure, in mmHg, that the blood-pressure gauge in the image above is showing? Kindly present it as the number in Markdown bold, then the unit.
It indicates **160** mmHg
